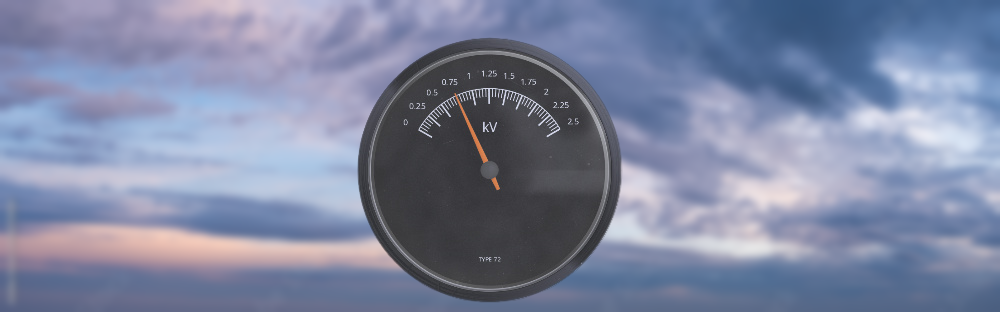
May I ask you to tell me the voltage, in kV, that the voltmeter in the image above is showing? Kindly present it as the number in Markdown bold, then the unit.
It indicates **0.75** kV
